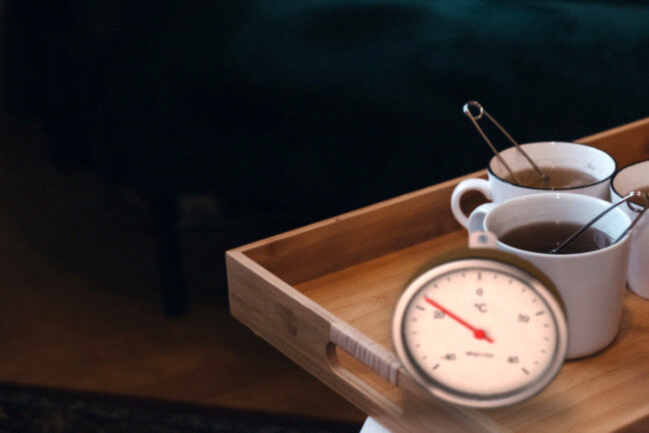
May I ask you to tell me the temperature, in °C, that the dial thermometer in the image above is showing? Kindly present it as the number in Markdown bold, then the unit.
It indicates **-16** °C
